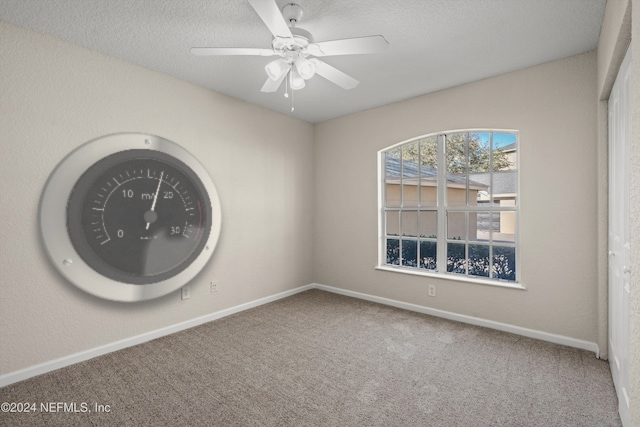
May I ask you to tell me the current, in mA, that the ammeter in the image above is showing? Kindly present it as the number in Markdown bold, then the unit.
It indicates **17** mA
